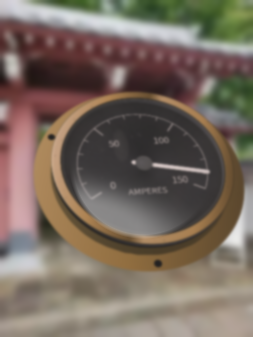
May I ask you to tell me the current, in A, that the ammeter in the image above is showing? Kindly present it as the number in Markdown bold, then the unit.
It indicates **140** A
